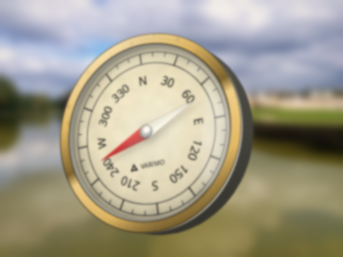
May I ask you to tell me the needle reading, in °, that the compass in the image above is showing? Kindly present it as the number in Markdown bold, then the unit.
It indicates **250** °
